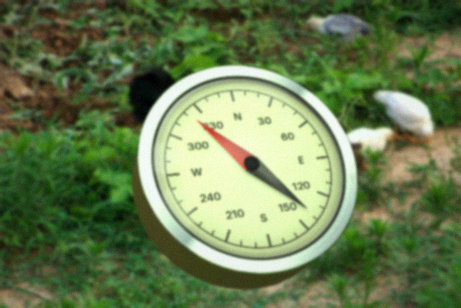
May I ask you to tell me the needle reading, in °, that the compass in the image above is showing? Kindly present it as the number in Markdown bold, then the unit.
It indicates **320** °
